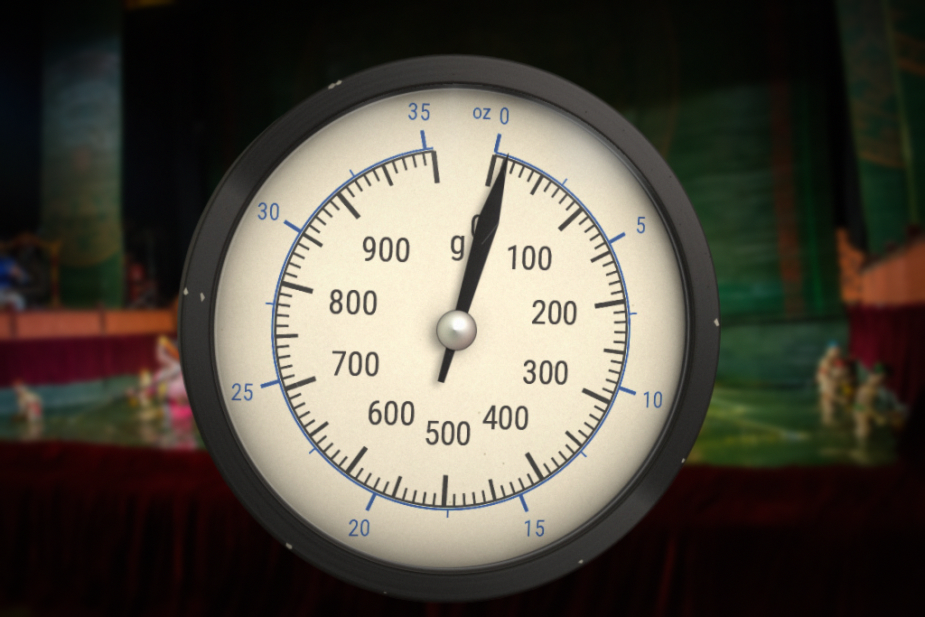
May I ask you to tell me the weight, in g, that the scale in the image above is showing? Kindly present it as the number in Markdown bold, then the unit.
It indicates **10** g
